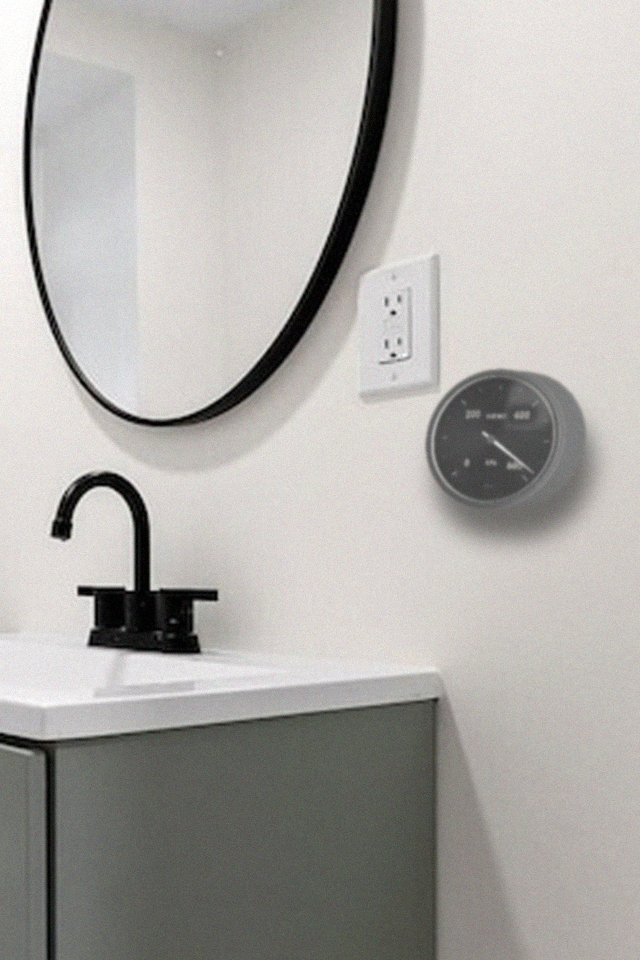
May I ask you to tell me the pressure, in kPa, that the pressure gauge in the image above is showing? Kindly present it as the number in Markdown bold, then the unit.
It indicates **575** kPa
